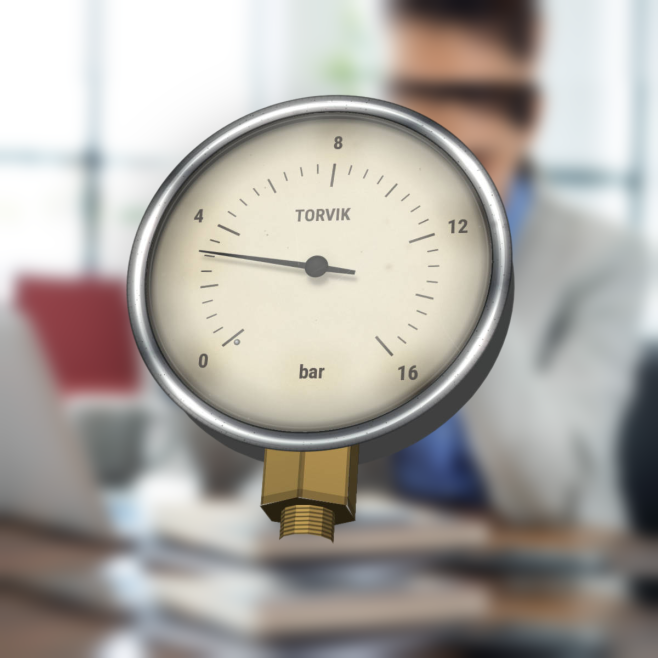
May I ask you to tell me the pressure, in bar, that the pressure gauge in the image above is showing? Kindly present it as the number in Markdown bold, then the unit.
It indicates **3** bar
